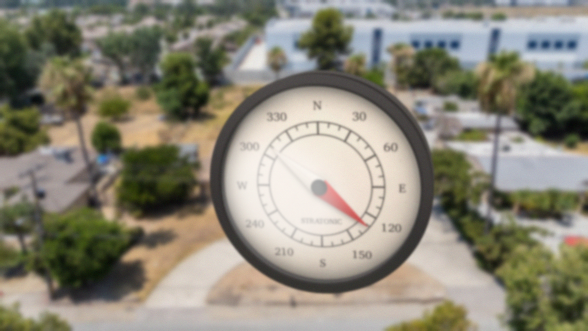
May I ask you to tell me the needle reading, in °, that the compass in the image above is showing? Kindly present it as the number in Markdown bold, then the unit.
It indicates **130** °
